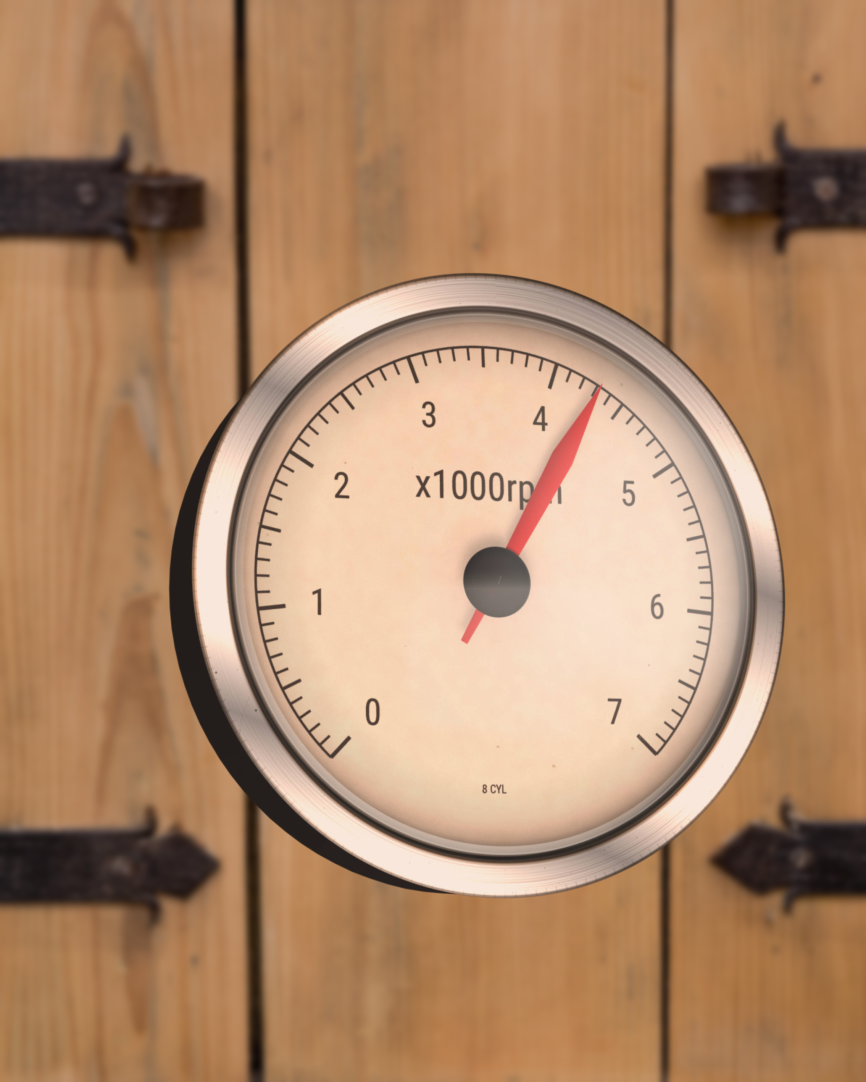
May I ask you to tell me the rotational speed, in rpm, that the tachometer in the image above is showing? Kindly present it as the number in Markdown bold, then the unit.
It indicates **4300** rpm
